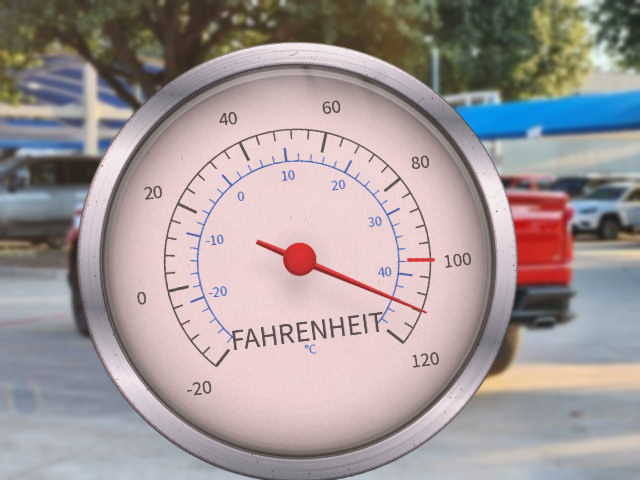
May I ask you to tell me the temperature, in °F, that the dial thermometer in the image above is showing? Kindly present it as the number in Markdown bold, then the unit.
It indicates **112** °F
